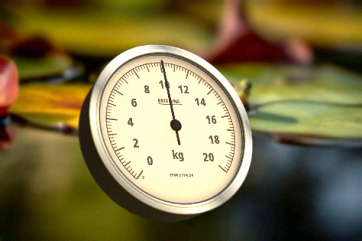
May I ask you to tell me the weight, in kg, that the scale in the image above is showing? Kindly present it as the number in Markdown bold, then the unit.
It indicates **10** kg
